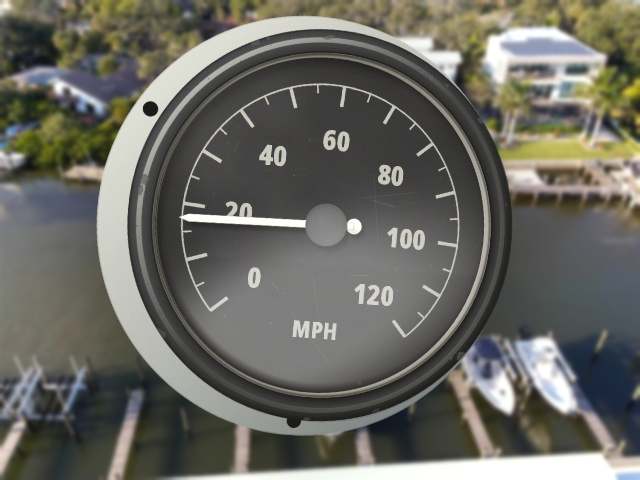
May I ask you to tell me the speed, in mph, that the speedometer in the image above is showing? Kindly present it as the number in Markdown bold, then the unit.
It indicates **17.5** mph
